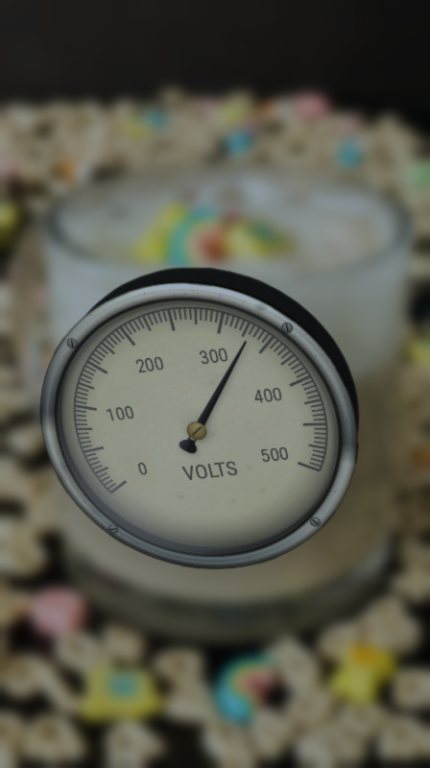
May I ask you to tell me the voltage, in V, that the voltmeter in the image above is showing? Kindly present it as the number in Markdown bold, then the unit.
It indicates **330** V
